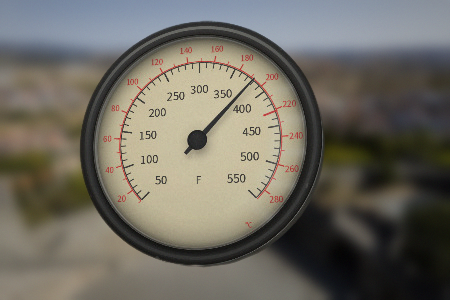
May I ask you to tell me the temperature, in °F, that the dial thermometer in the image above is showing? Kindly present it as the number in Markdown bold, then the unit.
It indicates **380** °F
